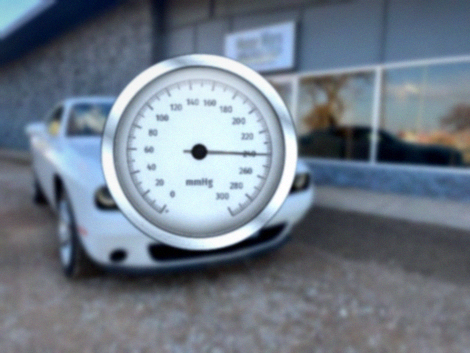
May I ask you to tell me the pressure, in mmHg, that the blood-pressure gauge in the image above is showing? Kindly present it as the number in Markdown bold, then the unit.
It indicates **240** mmHg
